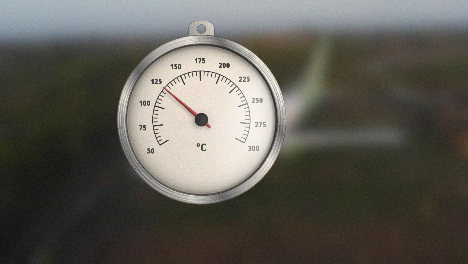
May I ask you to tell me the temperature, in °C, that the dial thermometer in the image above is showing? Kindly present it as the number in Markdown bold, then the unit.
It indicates **125** °C
